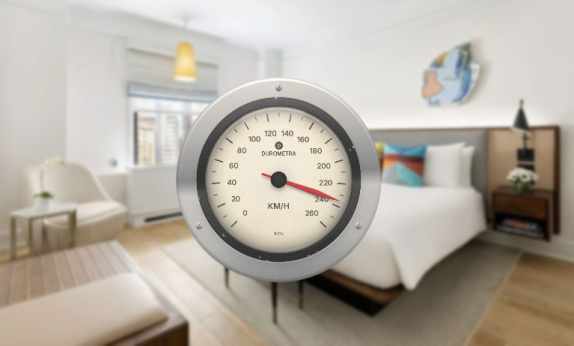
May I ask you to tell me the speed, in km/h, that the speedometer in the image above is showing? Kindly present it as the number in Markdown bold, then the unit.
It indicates **235** km/h
